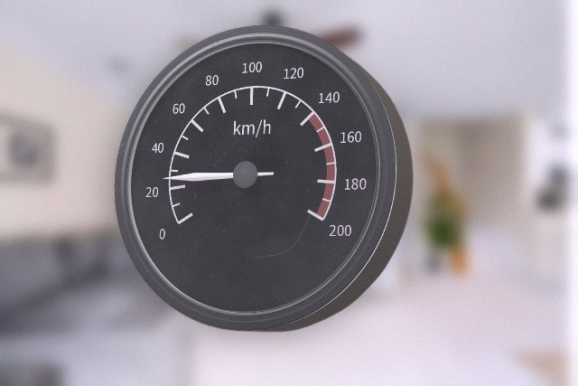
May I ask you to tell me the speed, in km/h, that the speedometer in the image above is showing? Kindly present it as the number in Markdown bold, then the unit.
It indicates **25** km/h
